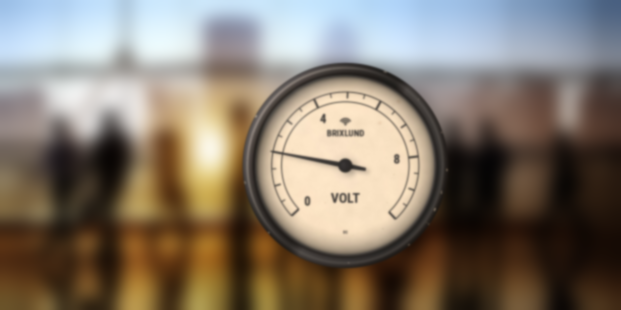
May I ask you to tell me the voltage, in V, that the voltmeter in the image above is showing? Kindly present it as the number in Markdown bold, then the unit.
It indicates **2** V
